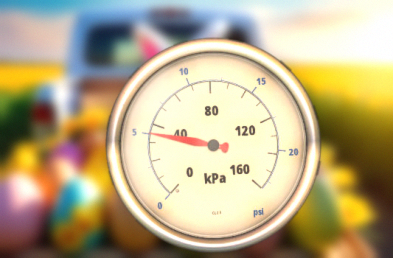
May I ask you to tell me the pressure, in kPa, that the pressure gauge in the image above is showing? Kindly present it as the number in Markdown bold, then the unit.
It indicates **35** kPa
